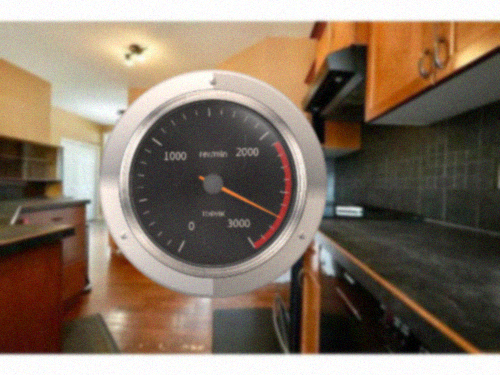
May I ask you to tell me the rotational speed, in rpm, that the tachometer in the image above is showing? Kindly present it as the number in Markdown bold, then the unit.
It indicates **2700** rpm
